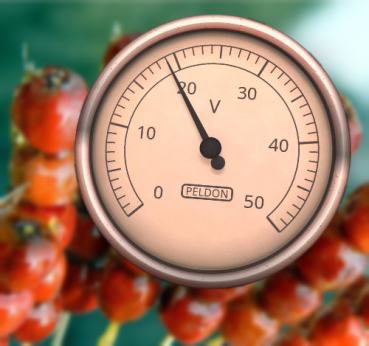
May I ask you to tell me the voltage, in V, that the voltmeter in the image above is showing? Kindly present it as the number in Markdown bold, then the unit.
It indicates **19** V
